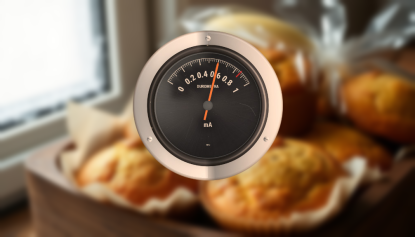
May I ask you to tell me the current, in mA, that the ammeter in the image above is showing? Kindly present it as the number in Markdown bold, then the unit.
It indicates **0.6** mA
